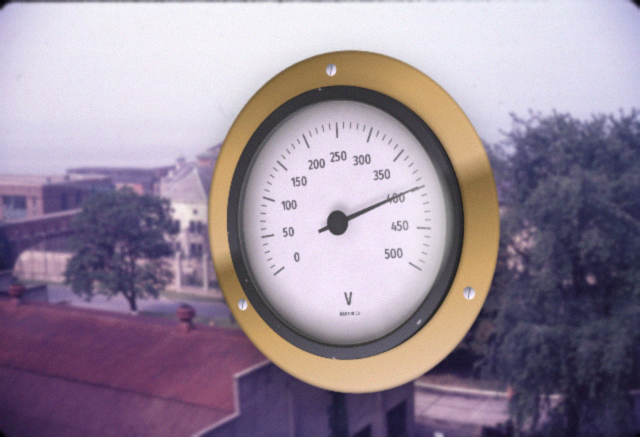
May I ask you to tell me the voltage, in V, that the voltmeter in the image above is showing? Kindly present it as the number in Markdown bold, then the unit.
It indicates **400** V
